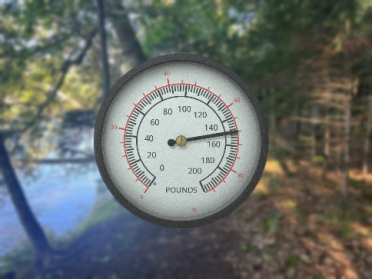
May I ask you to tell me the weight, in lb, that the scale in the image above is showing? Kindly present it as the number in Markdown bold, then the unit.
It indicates **150** lb
